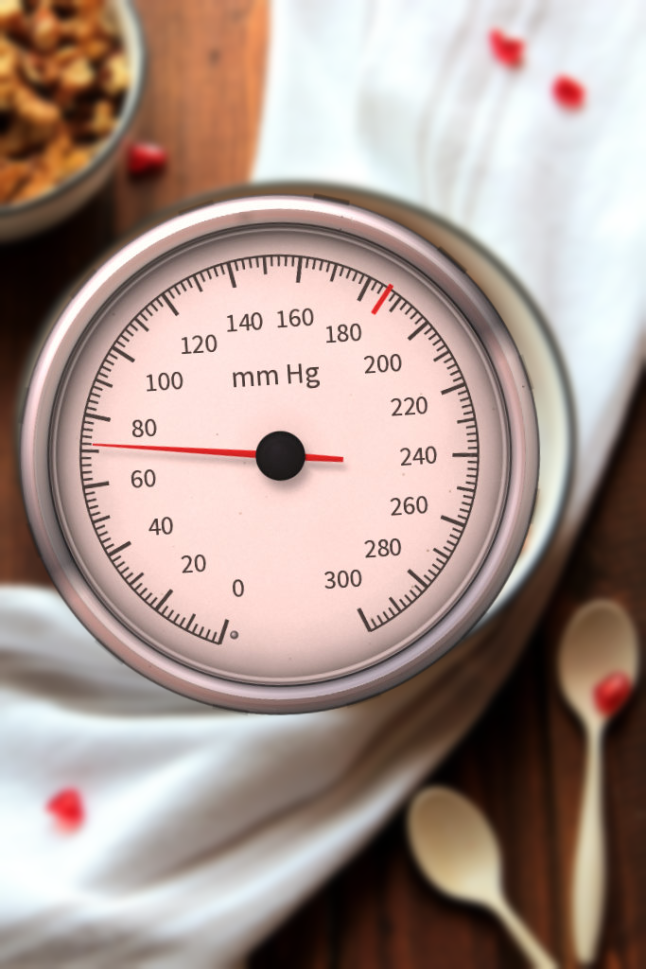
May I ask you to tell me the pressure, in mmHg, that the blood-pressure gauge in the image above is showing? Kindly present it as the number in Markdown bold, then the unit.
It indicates **72** mmHg
